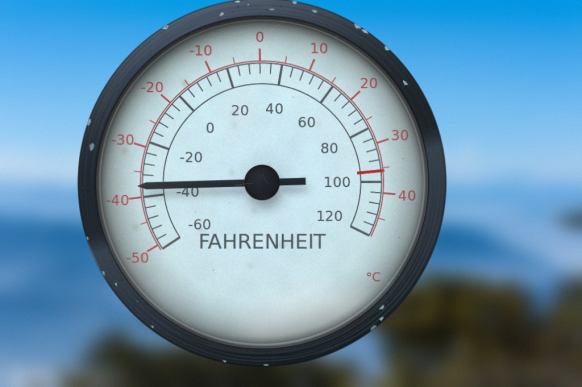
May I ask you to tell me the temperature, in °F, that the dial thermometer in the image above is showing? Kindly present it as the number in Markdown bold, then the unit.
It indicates **-36** °F
